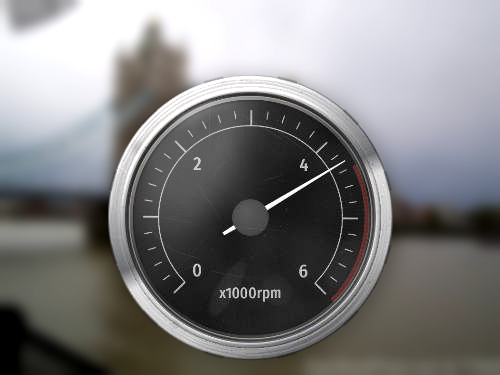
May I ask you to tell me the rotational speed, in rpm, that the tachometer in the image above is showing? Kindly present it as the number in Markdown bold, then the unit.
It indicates **4300** rpm
